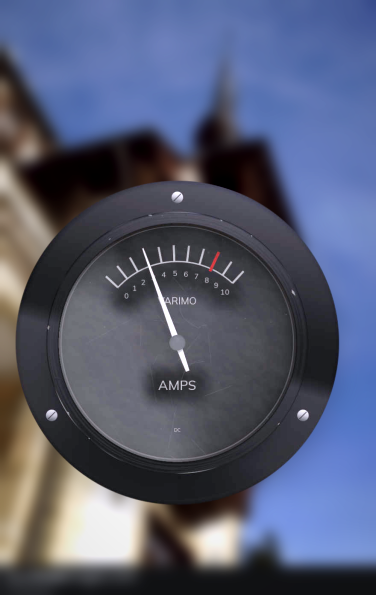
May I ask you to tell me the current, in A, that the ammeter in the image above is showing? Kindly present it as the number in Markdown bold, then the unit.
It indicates **3** A
